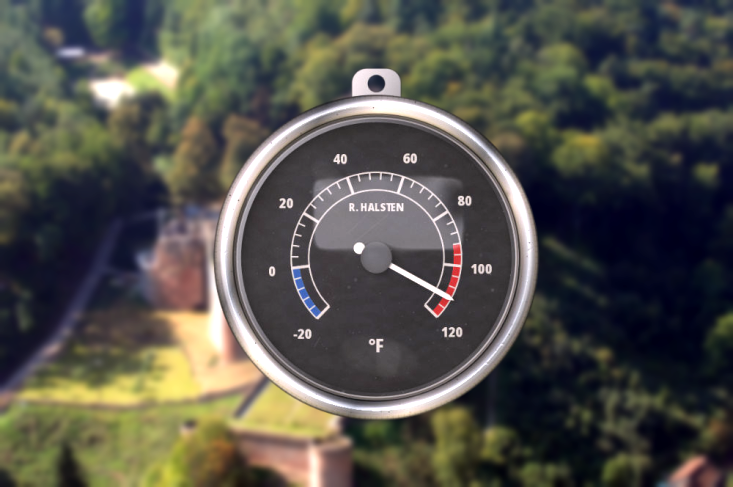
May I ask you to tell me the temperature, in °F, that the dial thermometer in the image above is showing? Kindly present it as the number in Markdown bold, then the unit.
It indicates **112** °F
